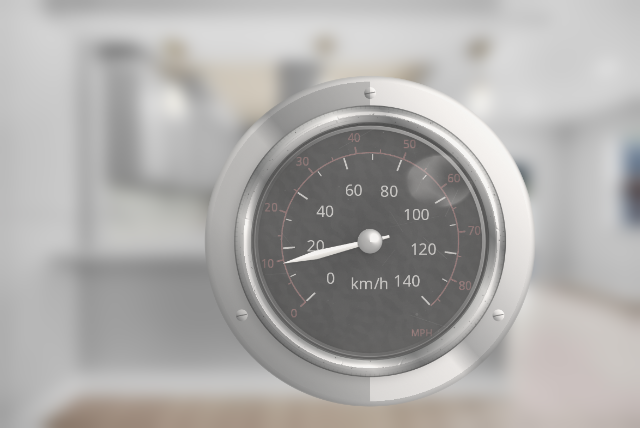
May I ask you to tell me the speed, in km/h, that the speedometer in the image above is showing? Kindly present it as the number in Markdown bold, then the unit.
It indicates **15** km/h
